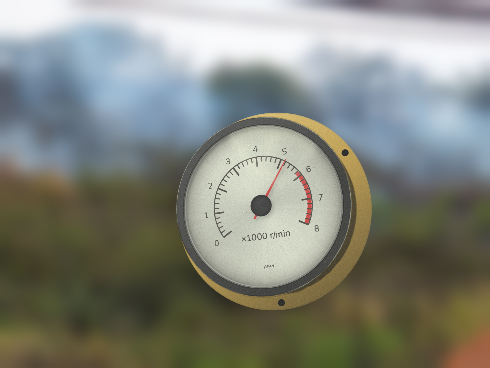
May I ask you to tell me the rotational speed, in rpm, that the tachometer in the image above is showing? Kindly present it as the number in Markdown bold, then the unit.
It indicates **5200** rpm
